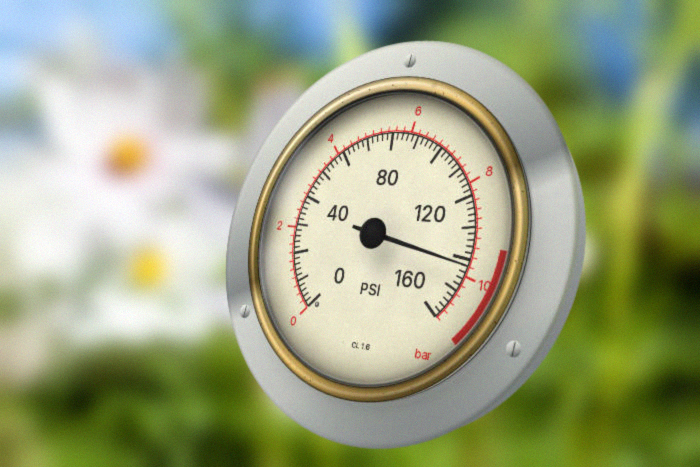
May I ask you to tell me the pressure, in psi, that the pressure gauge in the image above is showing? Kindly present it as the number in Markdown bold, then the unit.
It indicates **142** psi
